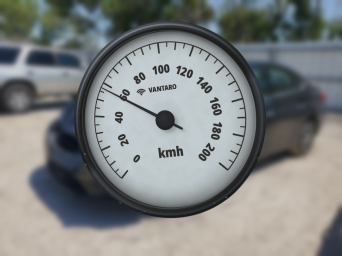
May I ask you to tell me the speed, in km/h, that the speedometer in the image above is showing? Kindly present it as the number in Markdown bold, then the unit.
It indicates **57.5** km/h
